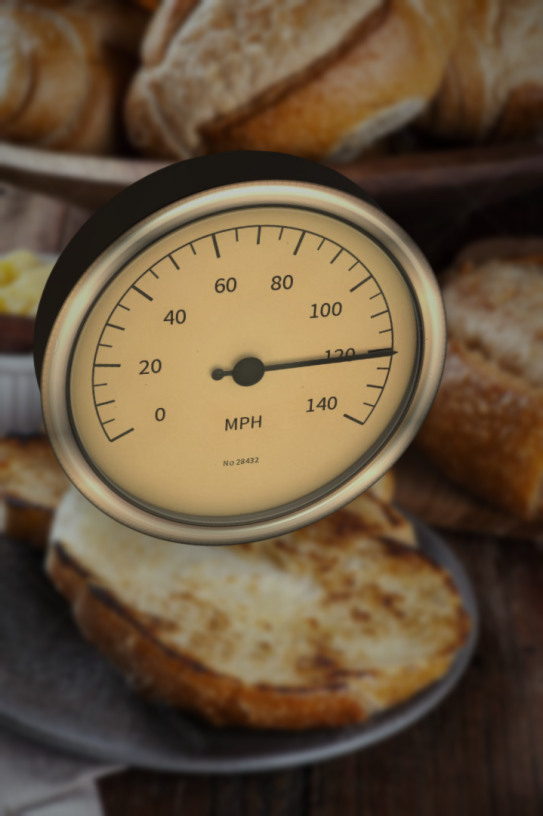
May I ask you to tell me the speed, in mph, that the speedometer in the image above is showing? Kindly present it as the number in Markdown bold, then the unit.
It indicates **120** mph
